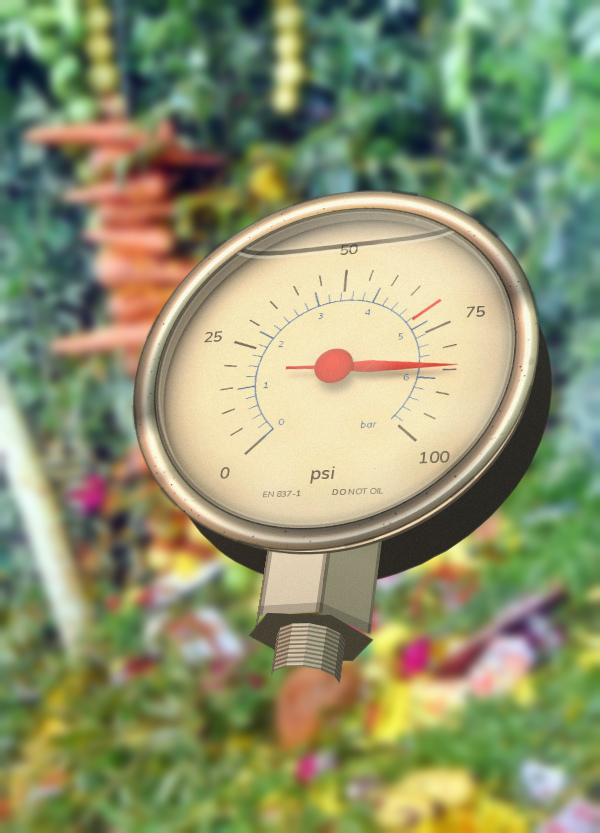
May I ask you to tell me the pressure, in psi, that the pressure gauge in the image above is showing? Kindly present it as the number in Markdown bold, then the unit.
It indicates **85** psi
